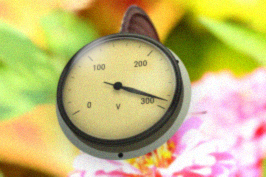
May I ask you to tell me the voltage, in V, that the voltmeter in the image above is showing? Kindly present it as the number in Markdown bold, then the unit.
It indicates **290** V
